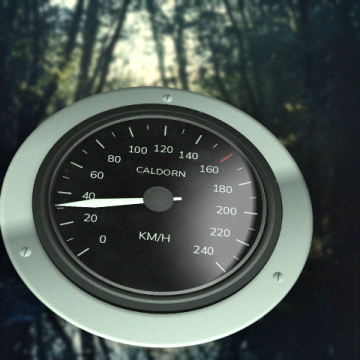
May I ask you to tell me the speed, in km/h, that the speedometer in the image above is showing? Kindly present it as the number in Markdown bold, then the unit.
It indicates **30** km/h
